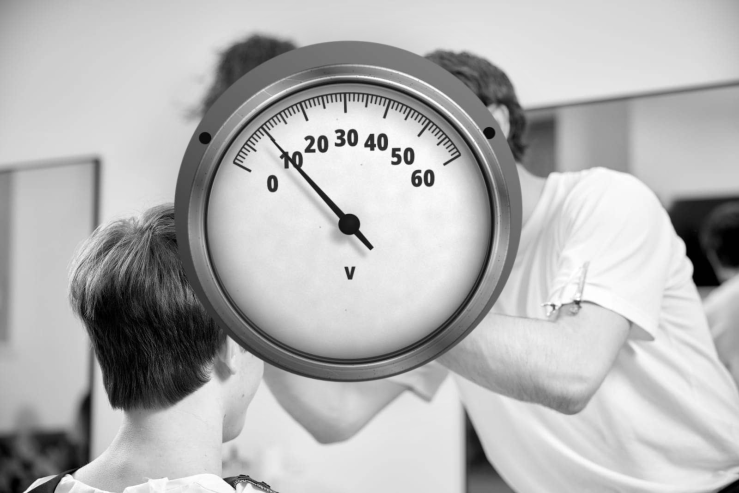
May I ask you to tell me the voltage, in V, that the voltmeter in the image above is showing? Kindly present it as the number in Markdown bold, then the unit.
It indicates **10** V
